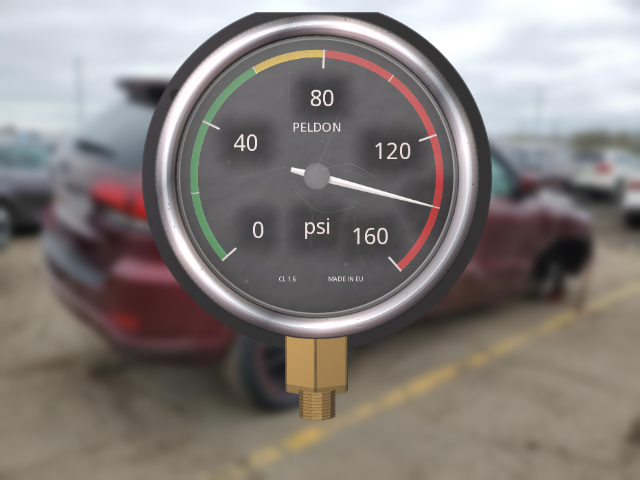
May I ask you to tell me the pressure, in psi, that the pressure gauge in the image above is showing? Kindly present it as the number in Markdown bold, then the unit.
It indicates **140** psi
